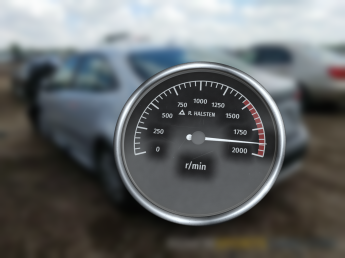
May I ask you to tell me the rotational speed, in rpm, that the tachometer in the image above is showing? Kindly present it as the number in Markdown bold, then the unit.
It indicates **1900** rpm
